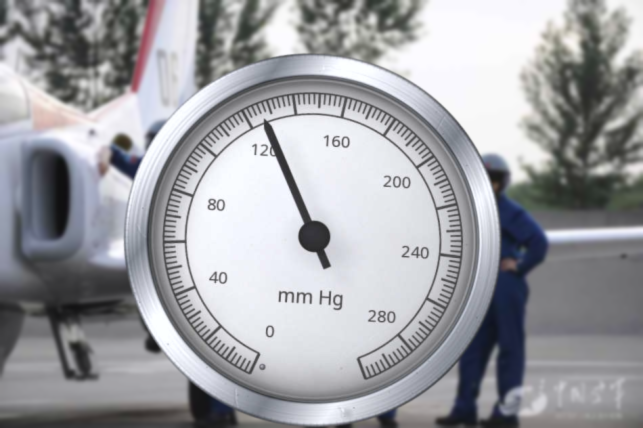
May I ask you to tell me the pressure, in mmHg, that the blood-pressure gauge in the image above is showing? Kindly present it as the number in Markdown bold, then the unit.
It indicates **126** mmHg
